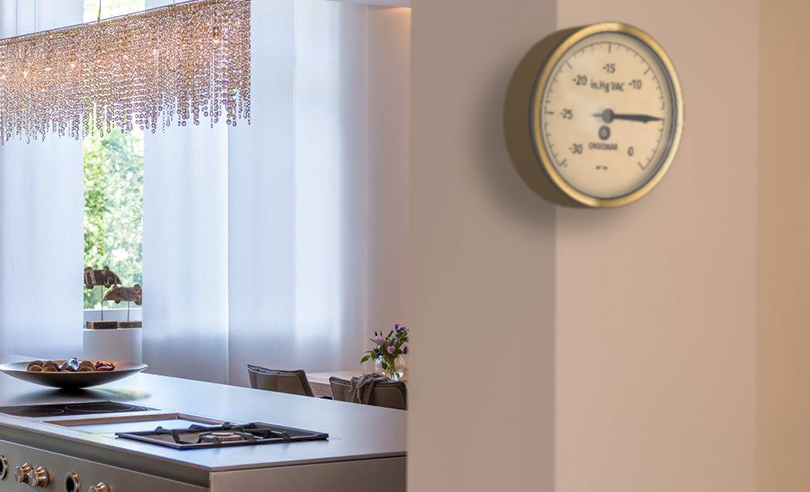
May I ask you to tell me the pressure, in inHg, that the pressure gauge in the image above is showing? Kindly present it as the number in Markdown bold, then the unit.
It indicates **-5** inHg
